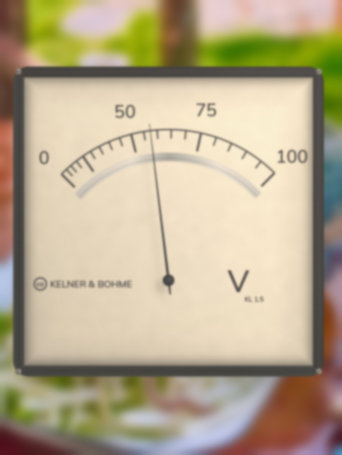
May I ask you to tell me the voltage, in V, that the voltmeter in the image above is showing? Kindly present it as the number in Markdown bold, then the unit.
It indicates **57.5** V
